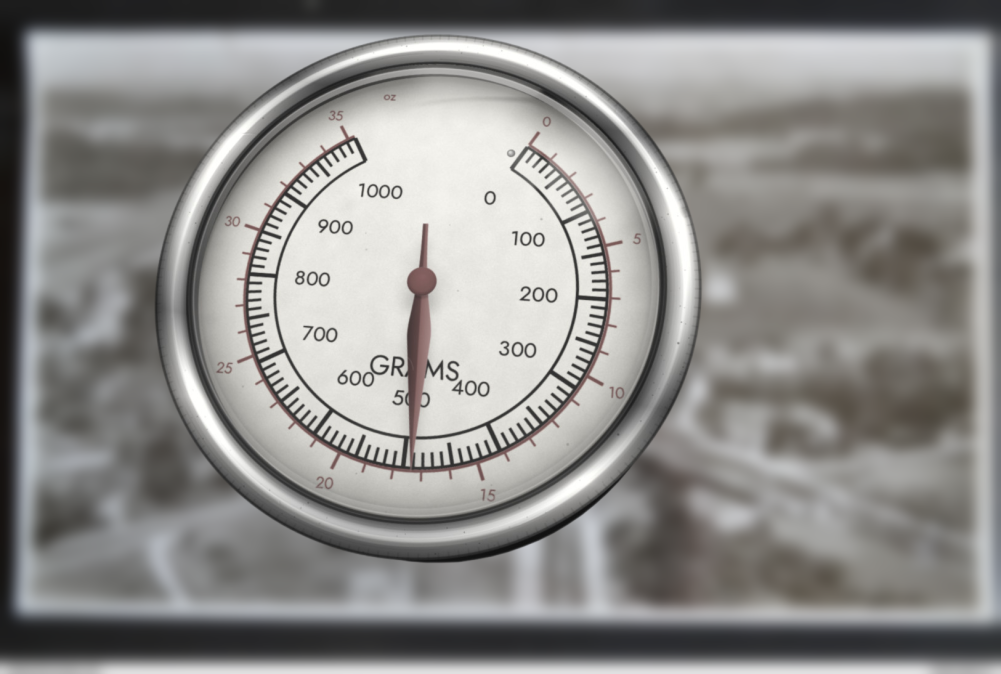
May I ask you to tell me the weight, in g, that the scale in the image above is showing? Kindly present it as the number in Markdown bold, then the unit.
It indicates **490** g
